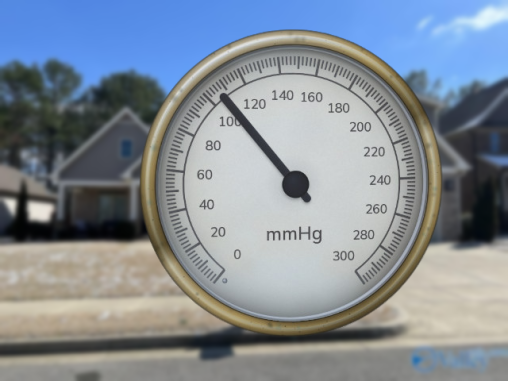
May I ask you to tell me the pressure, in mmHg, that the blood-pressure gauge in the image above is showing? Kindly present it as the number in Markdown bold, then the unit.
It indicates **106** mmHg
